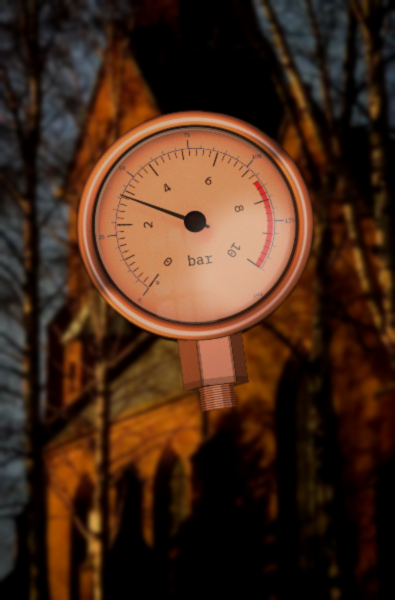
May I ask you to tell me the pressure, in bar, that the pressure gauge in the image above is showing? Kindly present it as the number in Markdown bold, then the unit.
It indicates **2.8** bar
